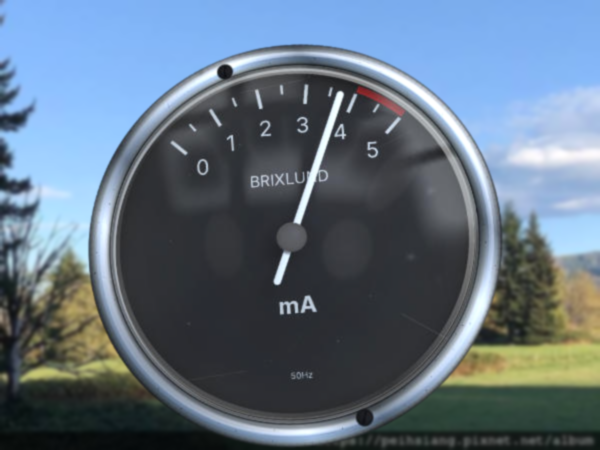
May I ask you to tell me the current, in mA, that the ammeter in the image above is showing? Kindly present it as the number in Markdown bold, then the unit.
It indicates **3.75** mA
